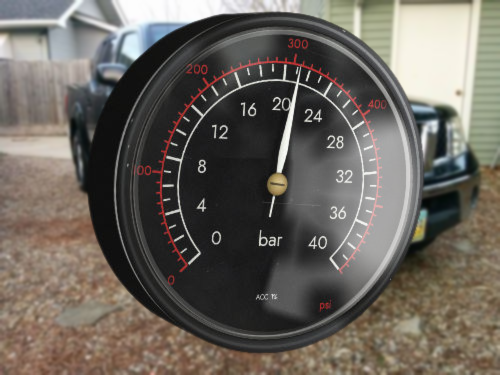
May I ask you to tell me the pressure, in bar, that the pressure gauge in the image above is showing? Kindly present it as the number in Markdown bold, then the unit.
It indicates **21** bar
